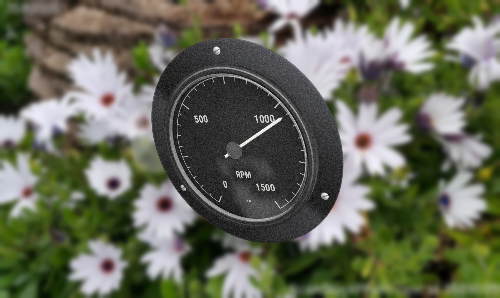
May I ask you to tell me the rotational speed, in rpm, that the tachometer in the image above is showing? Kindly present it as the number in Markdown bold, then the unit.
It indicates **1050** rpm
